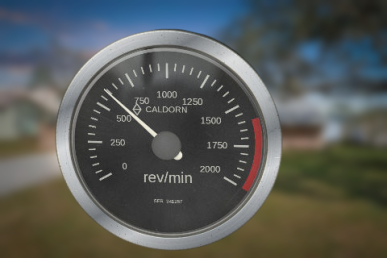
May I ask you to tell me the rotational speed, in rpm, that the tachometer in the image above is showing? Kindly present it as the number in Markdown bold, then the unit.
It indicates **600** rpm
